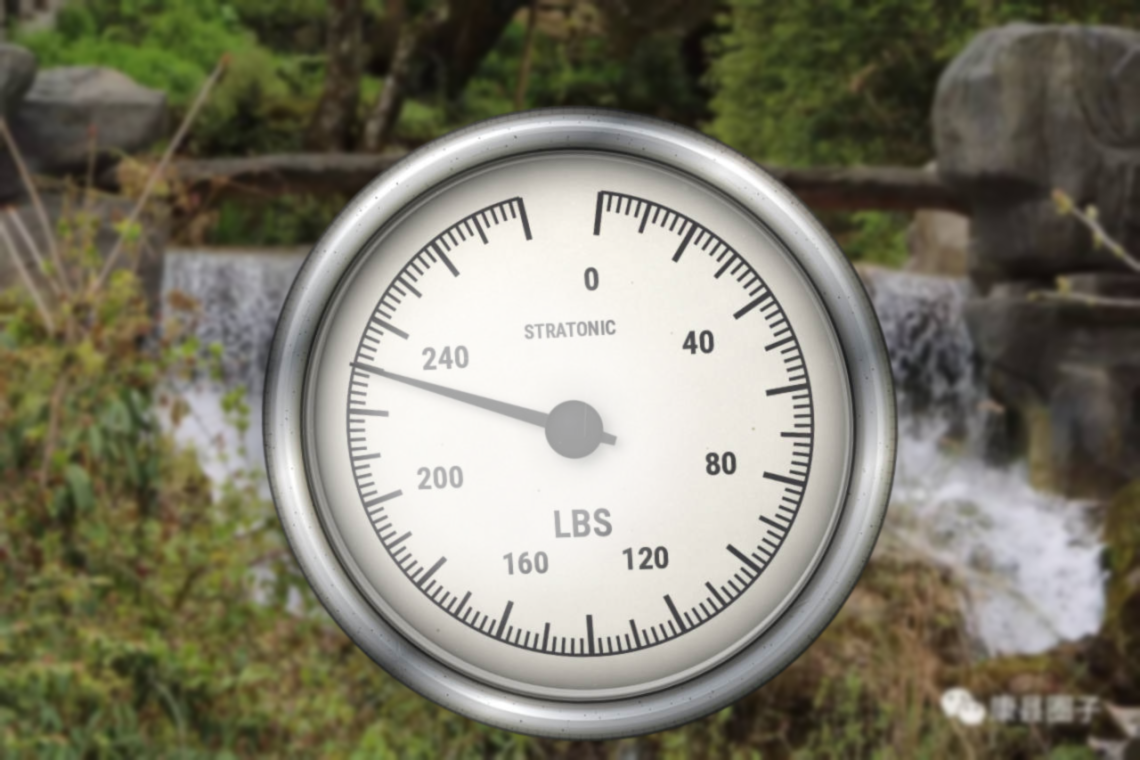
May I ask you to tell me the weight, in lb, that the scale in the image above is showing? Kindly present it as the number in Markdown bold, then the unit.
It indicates **230** lb
